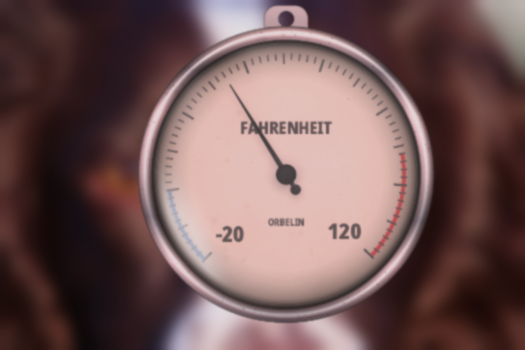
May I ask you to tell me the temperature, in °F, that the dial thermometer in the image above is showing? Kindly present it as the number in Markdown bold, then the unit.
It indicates **34** °F
